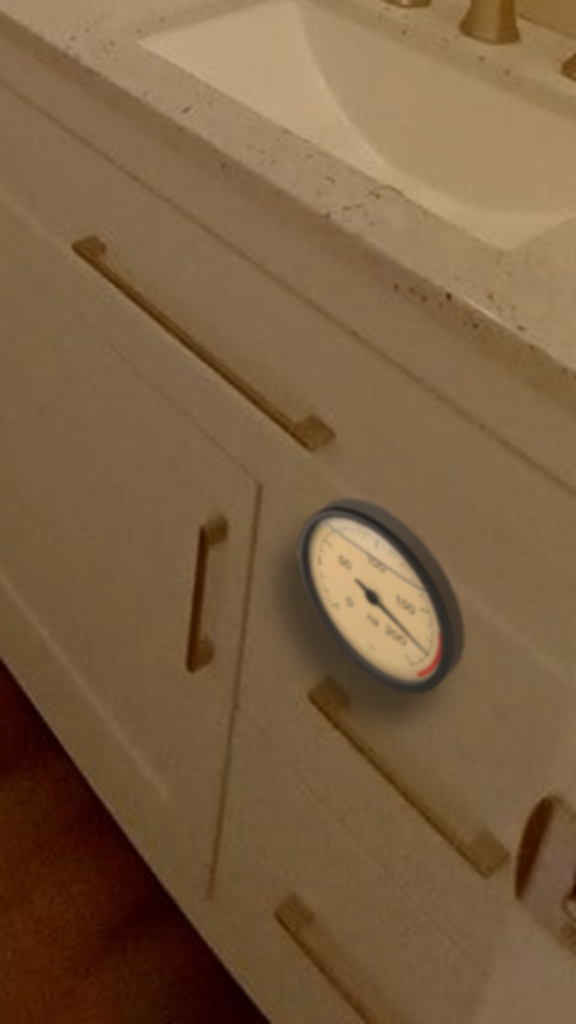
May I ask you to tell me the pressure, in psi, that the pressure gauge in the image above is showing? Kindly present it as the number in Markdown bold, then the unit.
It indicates **180** psi
